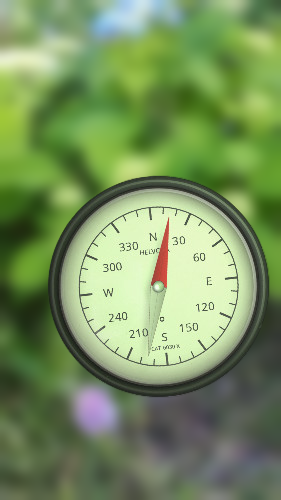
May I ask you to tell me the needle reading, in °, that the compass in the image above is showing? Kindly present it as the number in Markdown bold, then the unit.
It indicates **15** °
